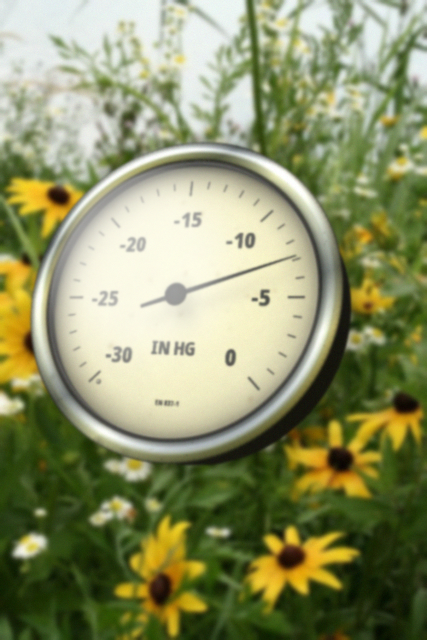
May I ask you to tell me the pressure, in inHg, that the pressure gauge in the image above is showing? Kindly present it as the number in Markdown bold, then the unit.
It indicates **-7** inHg
